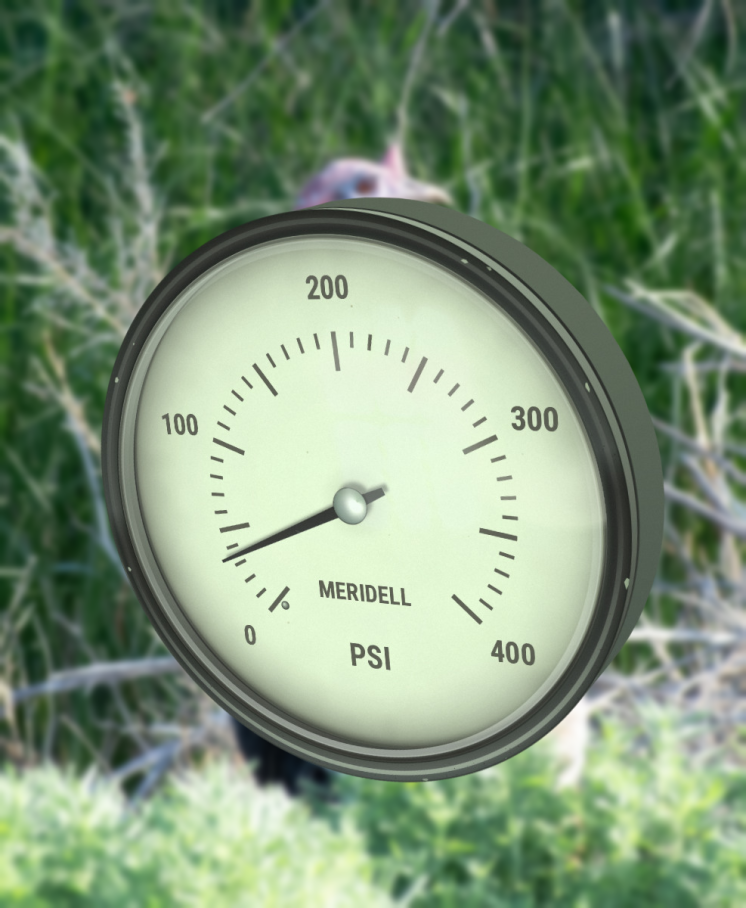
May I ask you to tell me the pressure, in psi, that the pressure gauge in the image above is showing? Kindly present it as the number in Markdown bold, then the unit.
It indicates **35** psi
